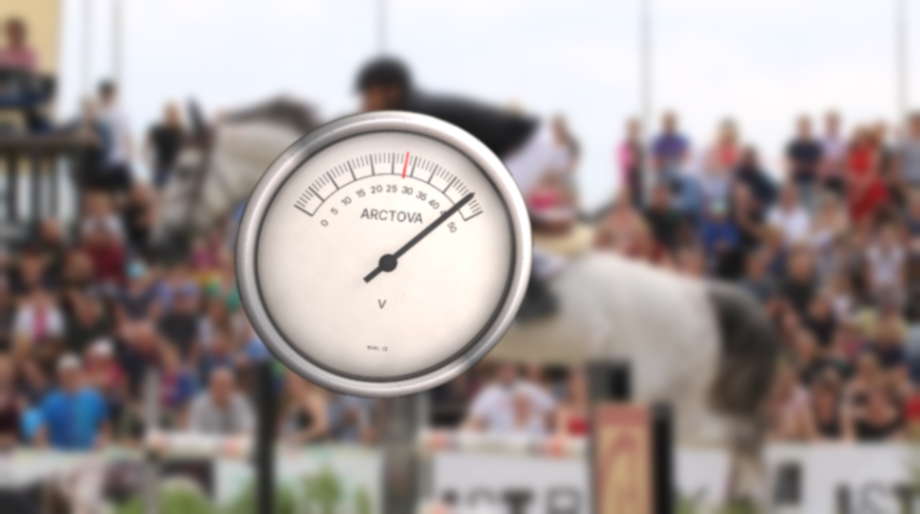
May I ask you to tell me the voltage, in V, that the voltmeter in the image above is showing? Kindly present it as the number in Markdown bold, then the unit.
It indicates **45** V
